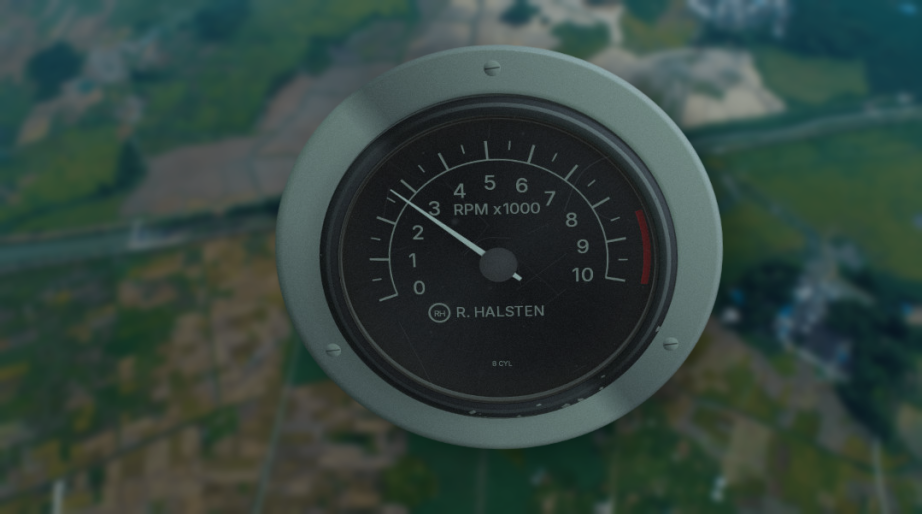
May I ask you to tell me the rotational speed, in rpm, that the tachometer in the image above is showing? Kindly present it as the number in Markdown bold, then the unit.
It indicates **2750** rpm
